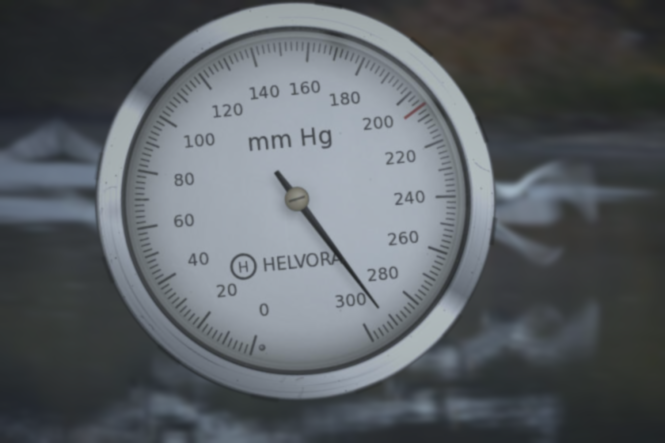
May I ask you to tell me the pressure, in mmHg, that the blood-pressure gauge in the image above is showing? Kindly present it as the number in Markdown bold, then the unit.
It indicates **292** mmHg
